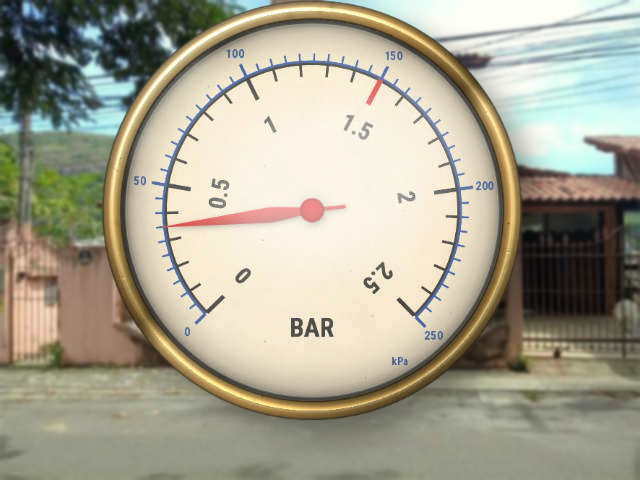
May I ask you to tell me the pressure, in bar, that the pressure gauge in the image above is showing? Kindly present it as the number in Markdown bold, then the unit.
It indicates **0.35** bar
